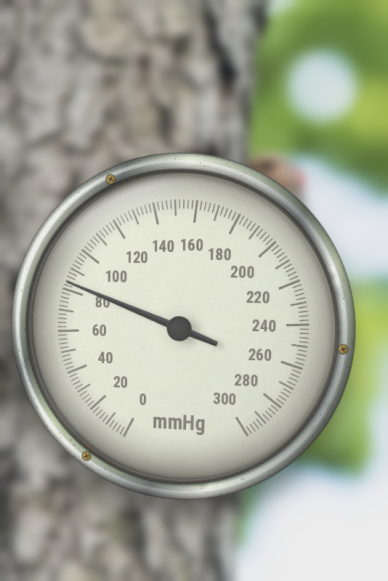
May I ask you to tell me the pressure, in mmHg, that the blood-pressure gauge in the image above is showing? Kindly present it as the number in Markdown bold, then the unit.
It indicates **84** mmHg
